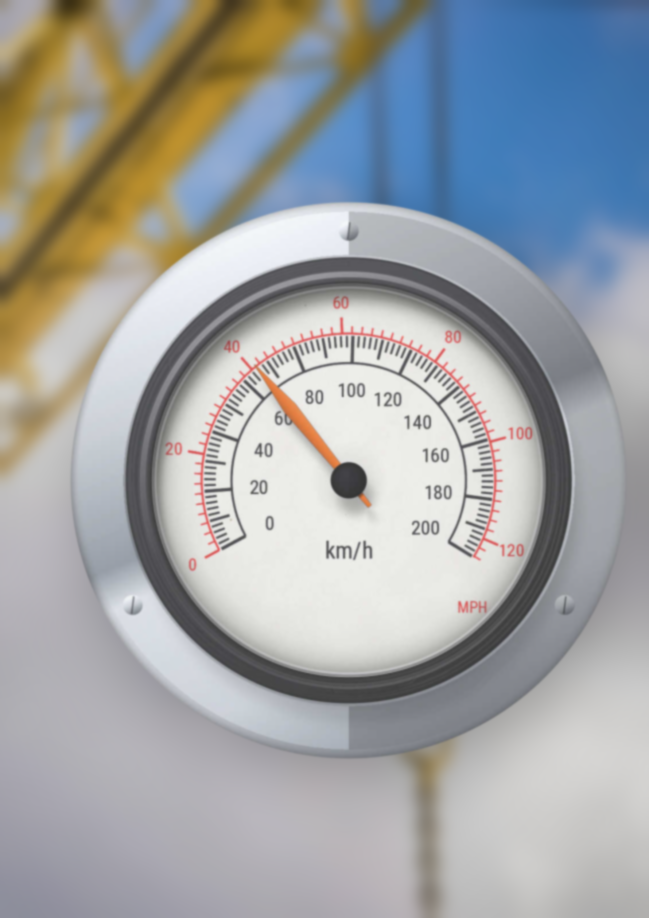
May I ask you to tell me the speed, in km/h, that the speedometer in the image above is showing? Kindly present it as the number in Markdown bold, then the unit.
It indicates **66** km/h
